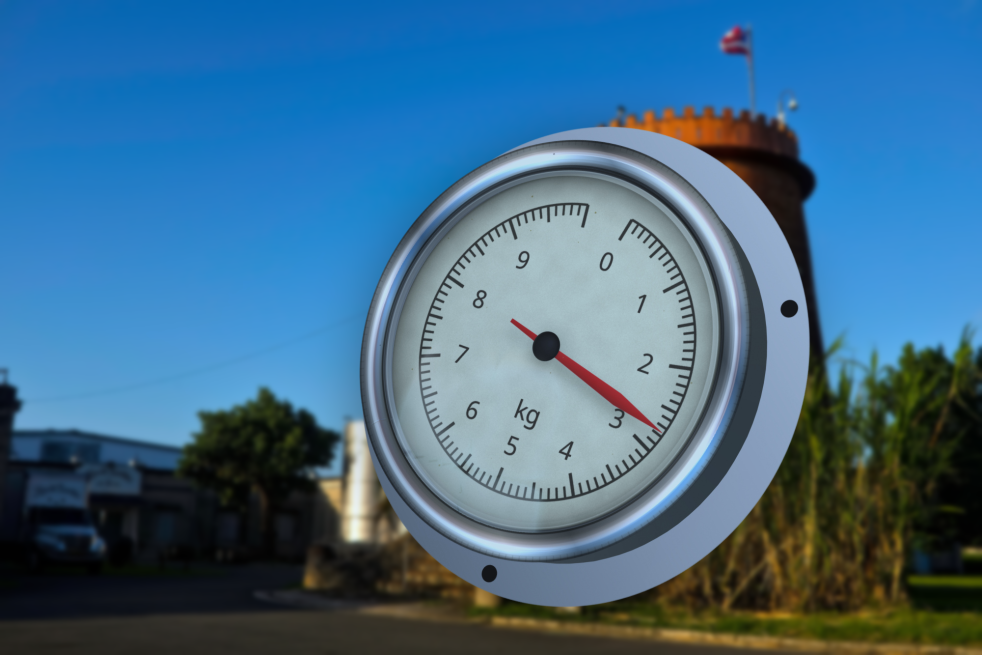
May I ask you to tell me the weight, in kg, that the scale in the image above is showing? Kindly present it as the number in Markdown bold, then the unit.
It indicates **2.75** kg
